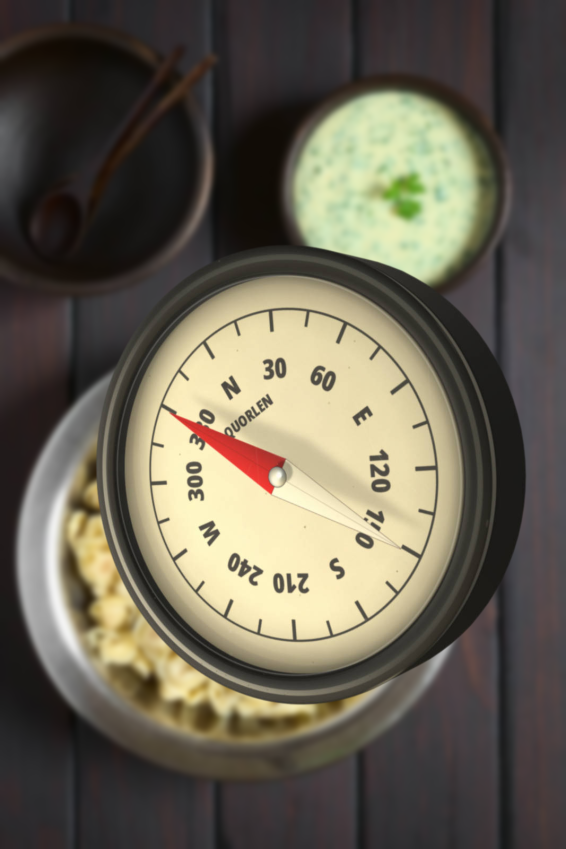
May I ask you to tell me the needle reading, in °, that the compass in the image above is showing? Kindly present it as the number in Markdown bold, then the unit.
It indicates **330** °
